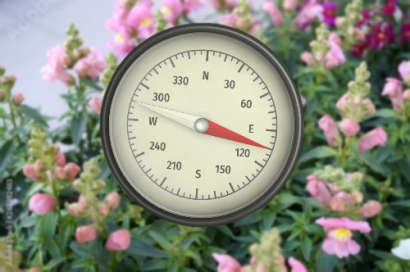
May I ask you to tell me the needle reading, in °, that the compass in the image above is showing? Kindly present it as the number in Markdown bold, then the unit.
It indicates **105** °
